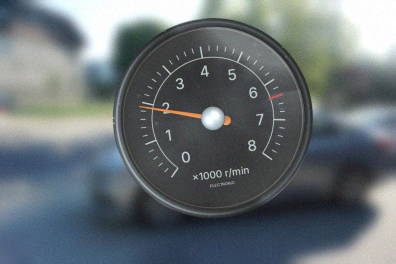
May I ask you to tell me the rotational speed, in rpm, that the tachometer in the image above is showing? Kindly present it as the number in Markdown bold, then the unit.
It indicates **1900** rpm
